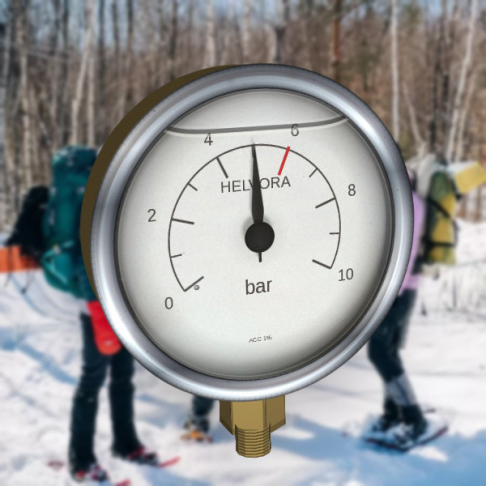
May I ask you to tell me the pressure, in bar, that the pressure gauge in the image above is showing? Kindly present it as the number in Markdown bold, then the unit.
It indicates **5** bar
